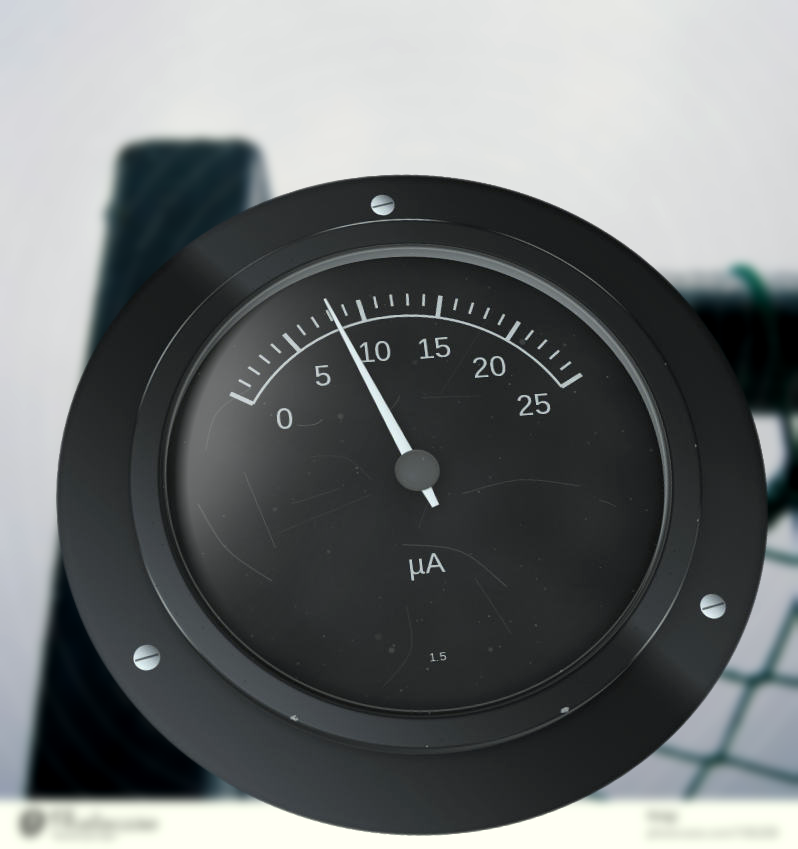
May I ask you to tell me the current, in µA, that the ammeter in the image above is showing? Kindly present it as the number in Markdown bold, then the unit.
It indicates **8** µA
